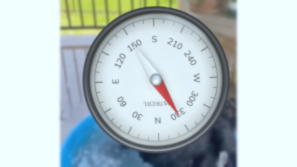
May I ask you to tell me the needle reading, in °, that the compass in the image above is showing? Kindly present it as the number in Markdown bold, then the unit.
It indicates **330** °
